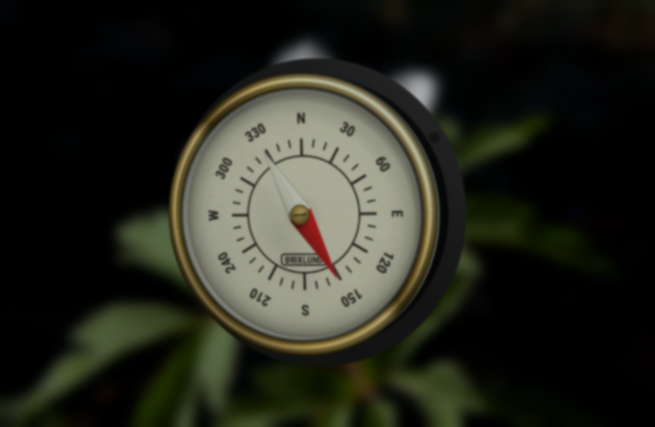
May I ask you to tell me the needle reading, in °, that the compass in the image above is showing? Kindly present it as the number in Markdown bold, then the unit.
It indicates **150** °
